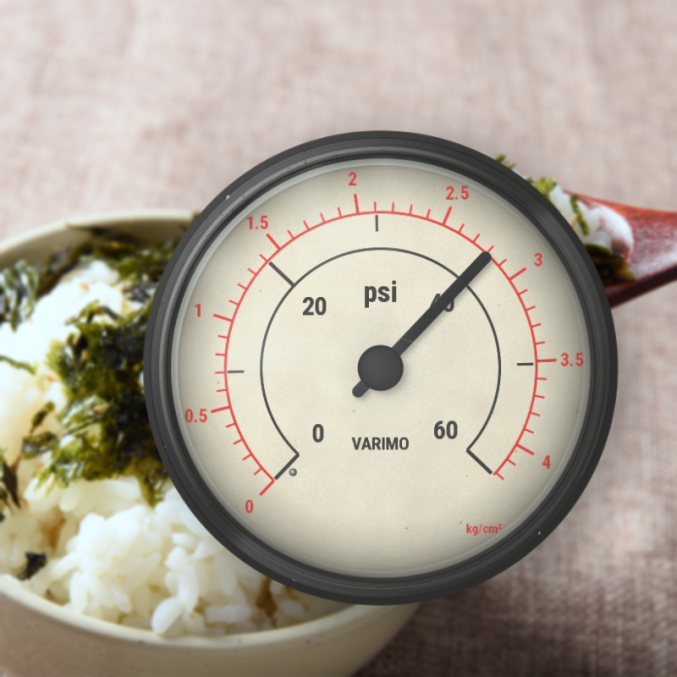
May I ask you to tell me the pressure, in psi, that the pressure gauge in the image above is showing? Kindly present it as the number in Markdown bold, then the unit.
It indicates **40** psi
